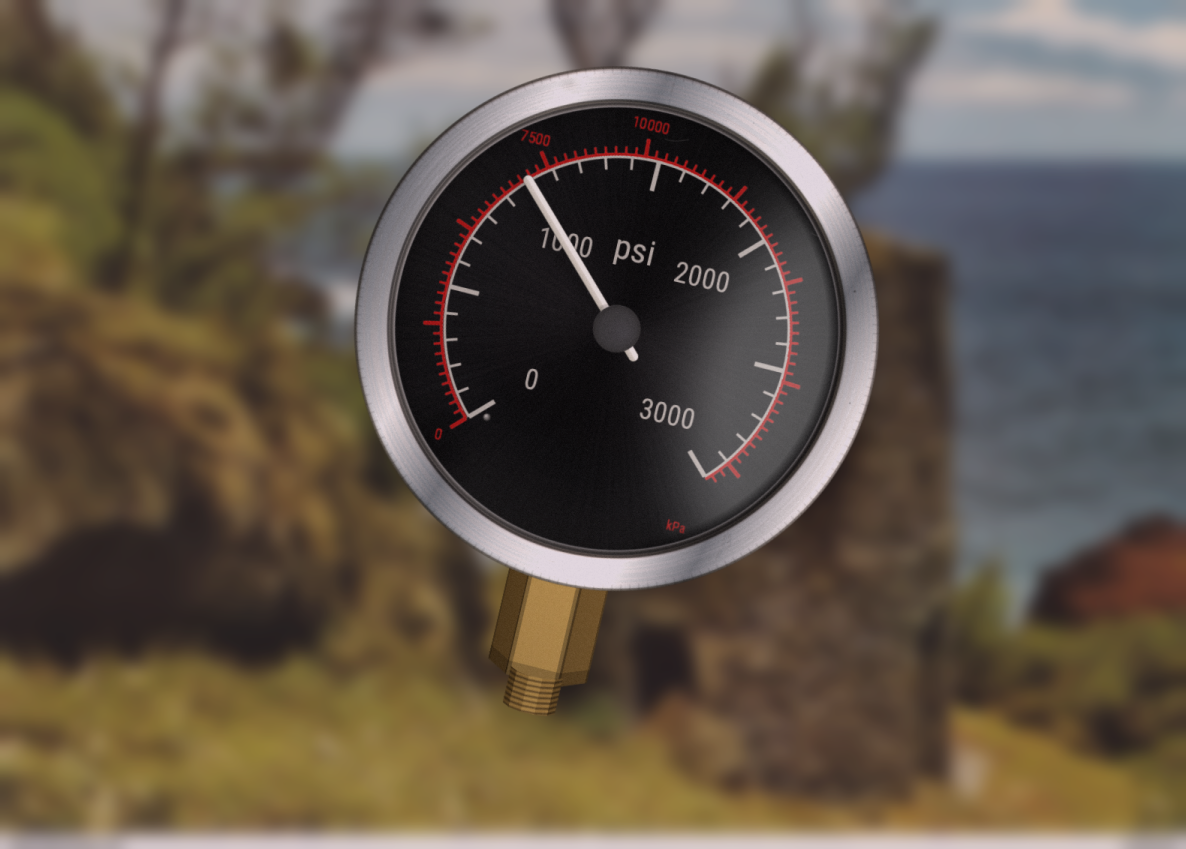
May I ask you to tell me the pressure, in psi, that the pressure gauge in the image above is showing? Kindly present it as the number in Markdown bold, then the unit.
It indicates **1000** psi
